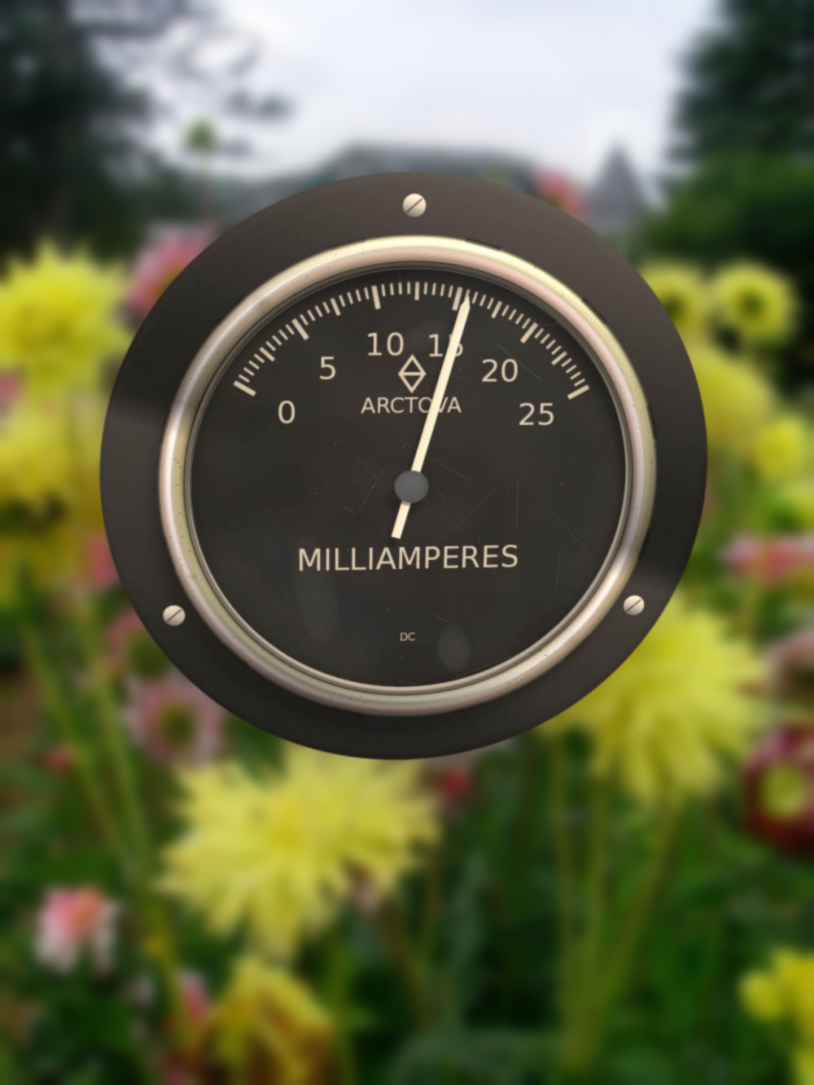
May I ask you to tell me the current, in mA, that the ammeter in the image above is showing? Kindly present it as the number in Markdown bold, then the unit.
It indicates **15.5** mA
